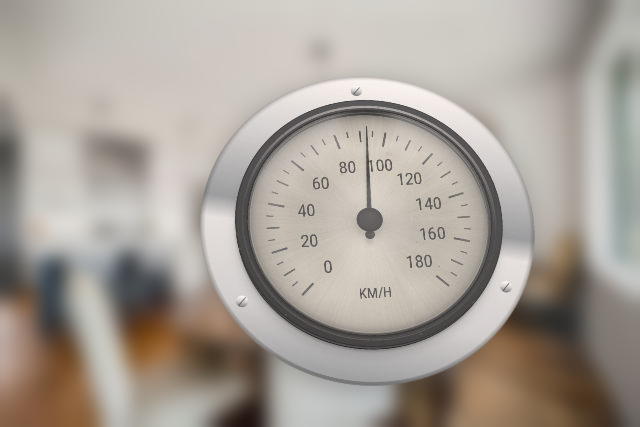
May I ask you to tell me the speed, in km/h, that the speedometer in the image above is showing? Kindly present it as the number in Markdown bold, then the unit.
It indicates **92.5** km/h
